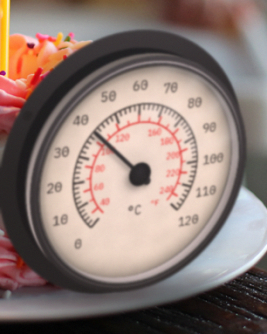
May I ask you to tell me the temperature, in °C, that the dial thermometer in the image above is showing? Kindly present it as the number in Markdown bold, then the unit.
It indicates **40** °C
